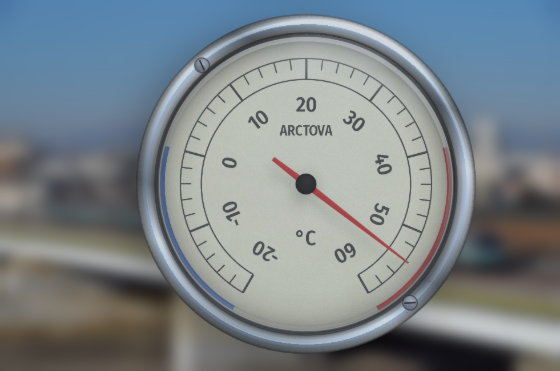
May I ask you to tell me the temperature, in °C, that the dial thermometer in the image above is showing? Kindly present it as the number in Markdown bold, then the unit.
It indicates **54** °C
